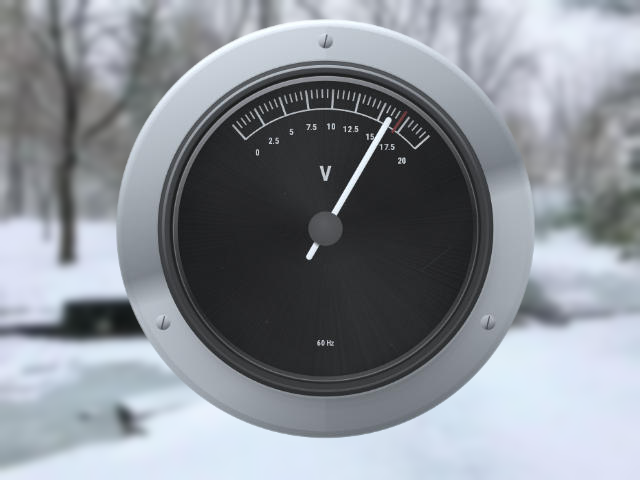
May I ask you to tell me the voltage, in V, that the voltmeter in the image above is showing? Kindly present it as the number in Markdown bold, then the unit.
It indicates **16** V
